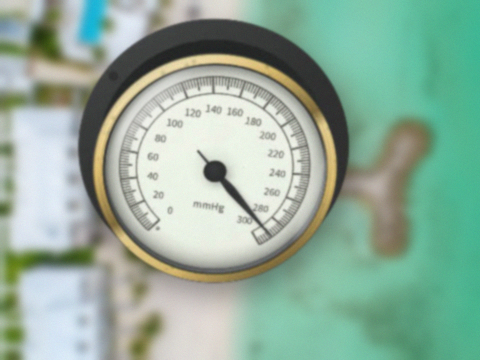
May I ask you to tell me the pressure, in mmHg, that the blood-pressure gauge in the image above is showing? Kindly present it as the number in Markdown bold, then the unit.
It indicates **290** mmHg
